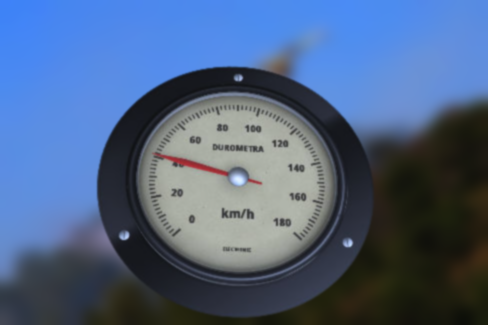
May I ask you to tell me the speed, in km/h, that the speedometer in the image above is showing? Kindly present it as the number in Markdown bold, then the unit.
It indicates **40** km/h
